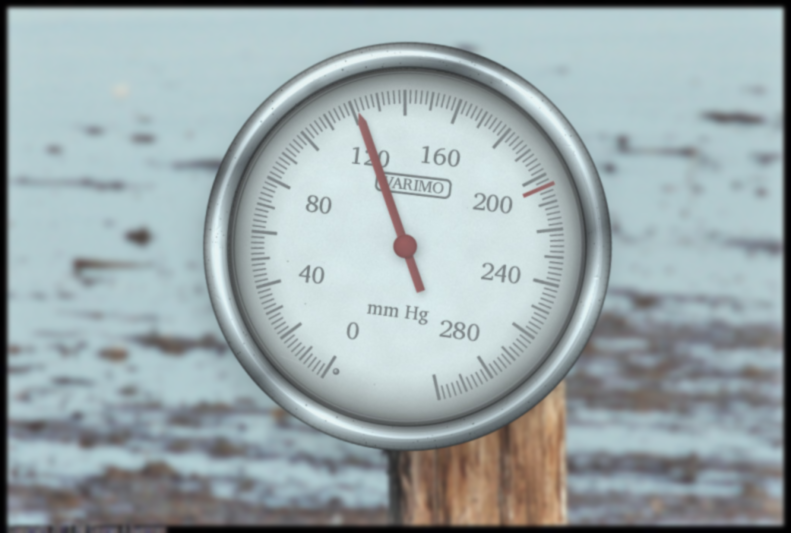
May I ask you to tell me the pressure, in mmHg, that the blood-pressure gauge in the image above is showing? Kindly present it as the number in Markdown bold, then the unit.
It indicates **122** mmHg
